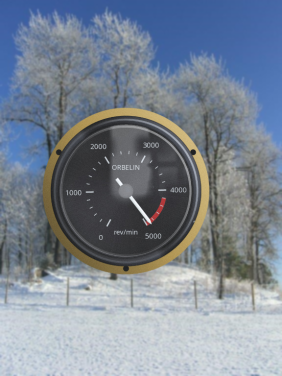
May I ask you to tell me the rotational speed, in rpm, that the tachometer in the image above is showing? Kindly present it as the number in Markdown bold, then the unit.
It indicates **4900** rpm
